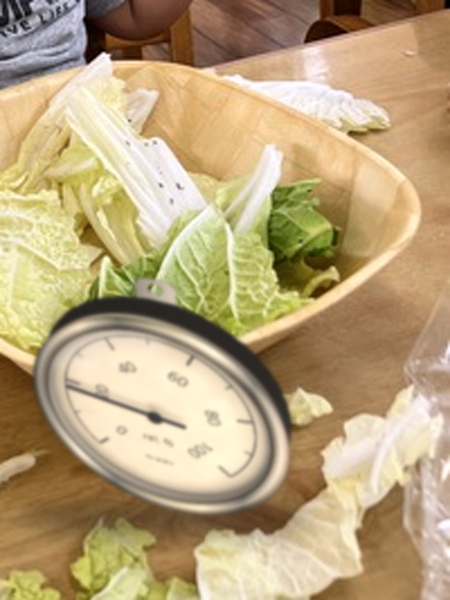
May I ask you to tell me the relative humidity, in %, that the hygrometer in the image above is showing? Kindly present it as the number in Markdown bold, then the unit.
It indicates **20** %
